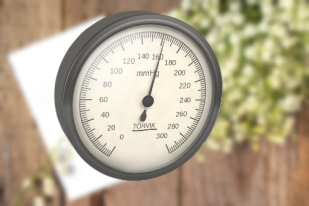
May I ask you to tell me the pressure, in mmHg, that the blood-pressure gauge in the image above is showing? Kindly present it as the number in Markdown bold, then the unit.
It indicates **160** mmHg
